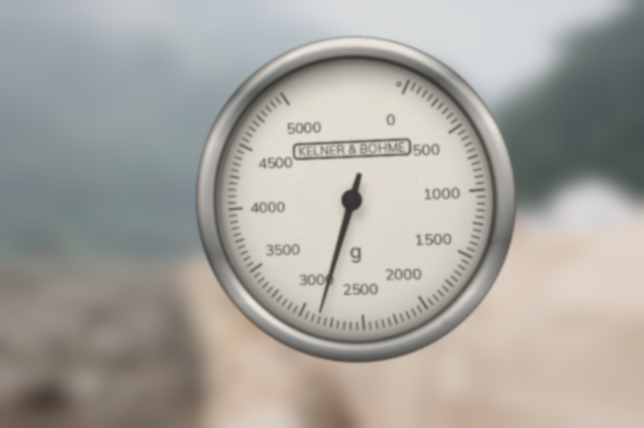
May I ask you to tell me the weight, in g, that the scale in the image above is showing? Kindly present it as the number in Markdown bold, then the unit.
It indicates **2850** g
